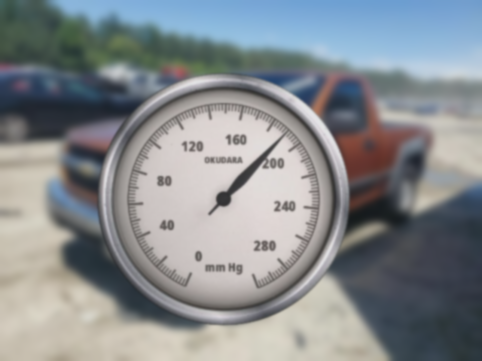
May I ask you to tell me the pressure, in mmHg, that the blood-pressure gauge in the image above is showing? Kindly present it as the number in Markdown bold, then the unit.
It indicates **190** mmHg
